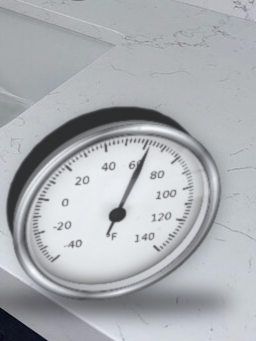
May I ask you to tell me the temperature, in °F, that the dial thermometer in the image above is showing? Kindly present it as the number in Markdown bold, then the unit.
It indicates **60** °F
